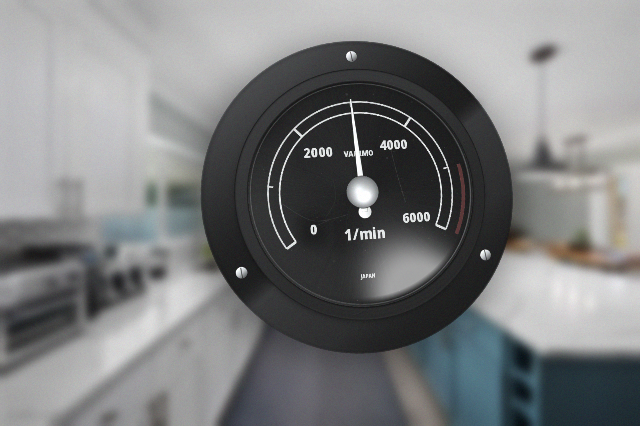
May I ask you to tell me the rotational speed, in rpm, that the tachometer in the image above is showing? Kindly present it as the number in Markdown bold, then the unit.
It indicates **3000** rpm
